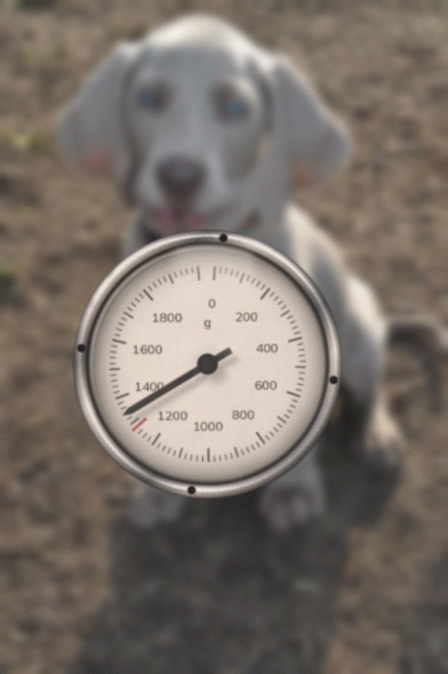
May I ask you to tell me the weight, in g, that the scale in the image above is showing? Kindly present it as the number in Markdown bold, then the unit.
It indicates **1340** g
